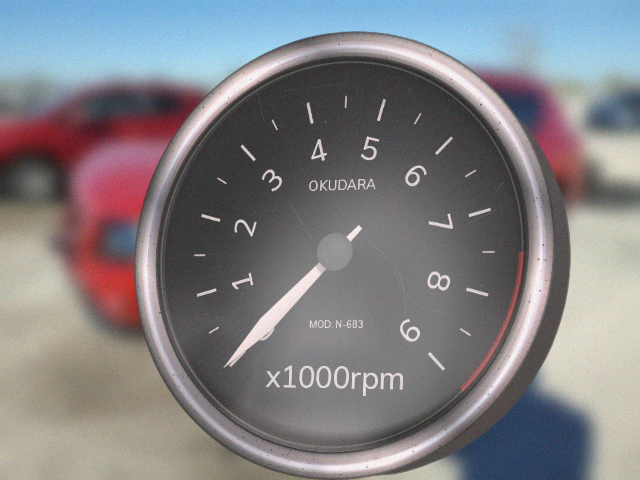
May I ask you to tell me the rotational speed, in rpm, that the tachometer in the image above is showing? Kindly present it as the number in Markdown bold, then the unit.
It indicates **0** rpm
